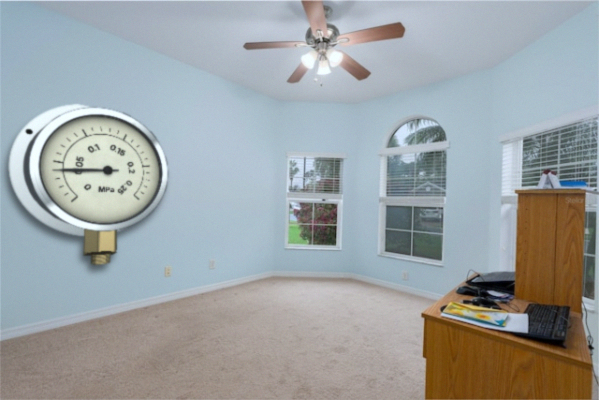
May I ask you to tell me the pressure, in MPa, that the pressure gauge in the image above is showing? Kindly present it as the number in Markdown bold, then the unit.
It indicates **0.04** MPa
